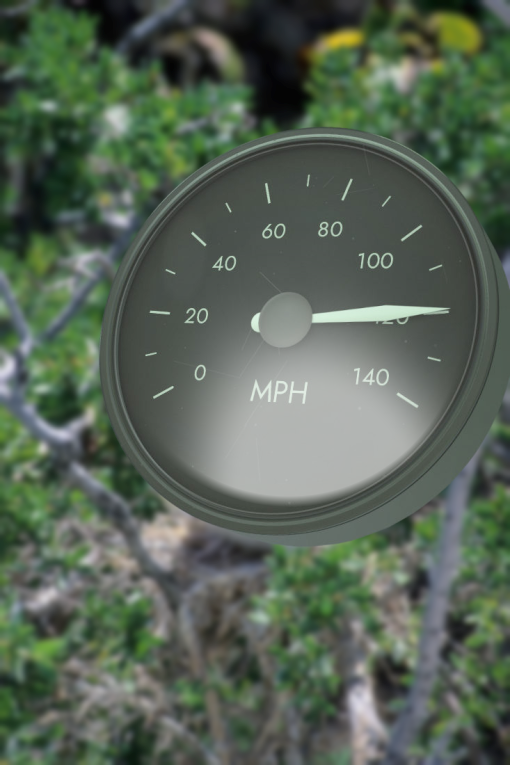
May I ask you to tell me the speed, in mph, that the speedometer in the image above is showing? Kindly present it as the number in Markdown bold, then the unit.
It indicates **120** mph
